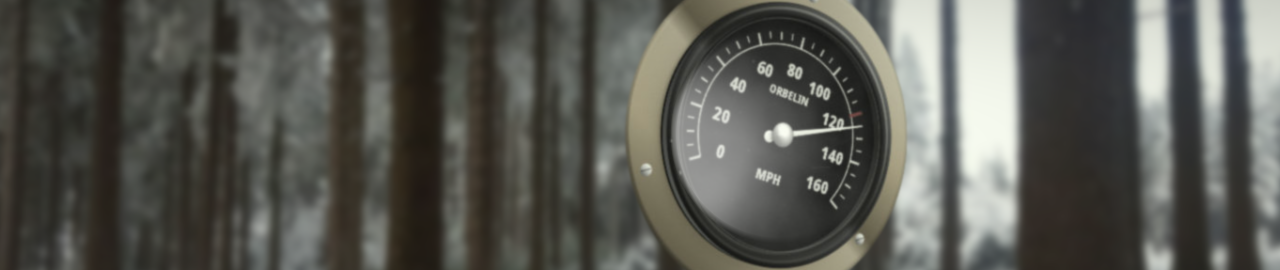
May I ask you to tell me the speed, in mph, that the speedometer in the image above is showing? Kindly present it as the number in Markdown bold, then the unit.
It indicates **125** mph
